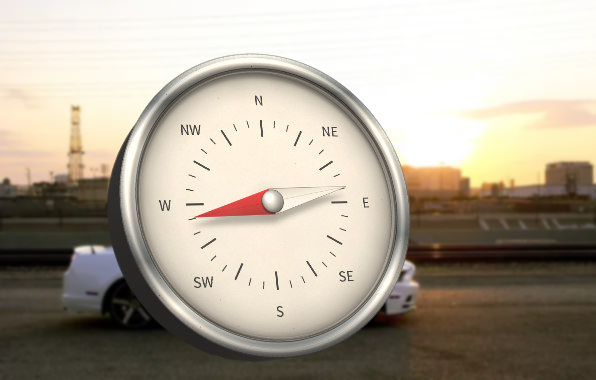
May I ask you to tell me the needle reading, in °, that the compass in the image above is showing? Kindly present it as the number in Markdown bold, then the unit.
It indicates **260** °
